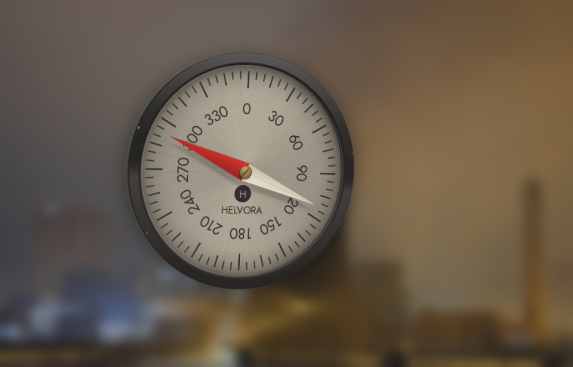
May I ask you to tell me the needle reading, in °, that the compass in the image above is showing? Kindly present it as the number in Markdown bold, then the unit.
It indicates **292.5** °
